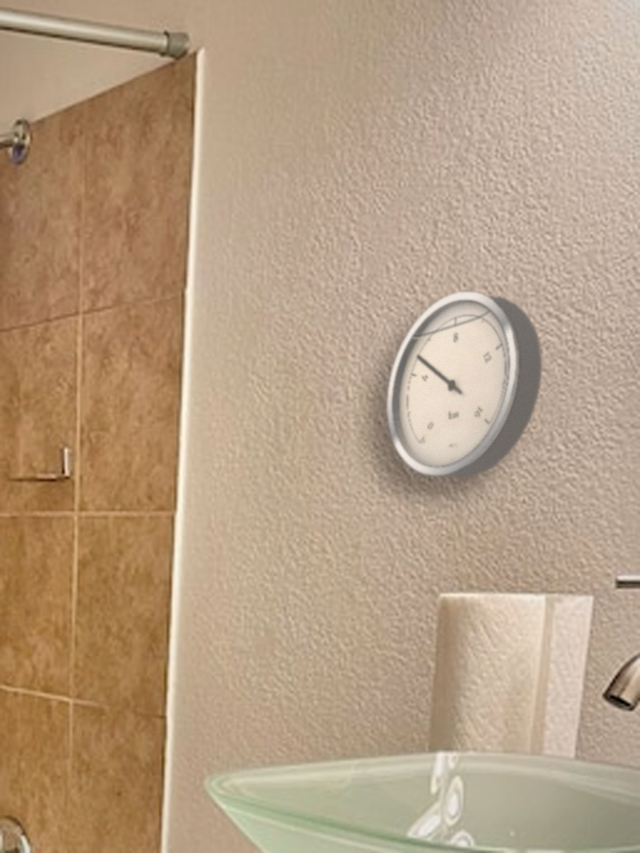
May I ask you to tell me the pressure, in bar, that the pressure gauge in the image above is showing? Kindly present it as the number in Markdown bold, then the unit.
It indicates **5** bar
